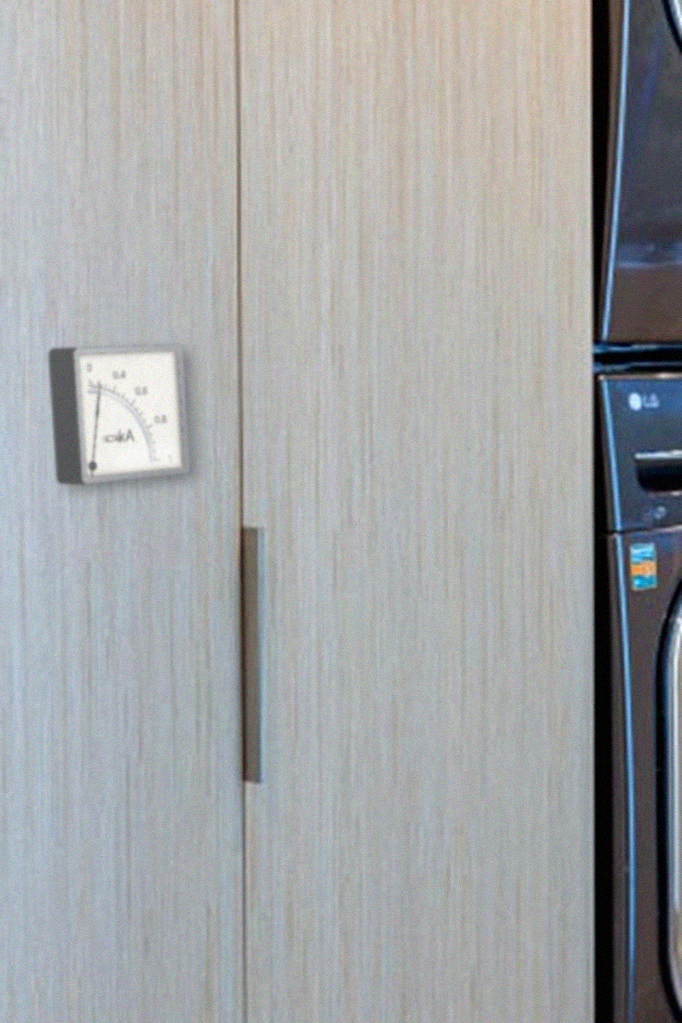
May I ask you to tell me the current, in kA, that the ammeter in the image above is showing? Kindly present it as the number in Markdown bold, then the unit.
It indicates **0.2** kA
